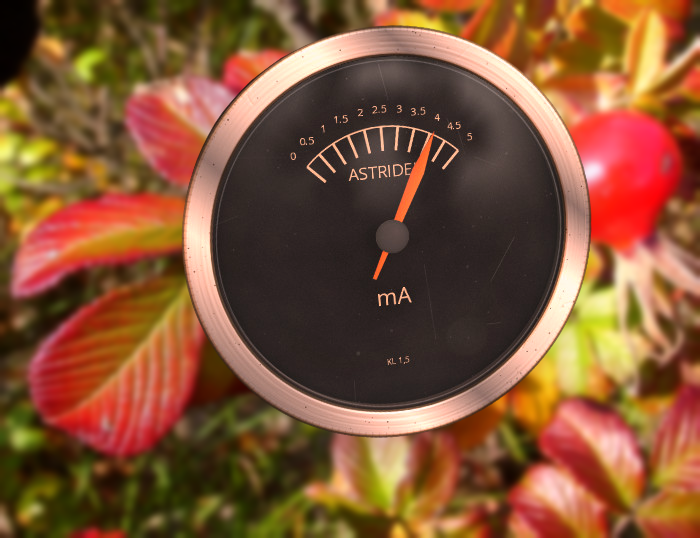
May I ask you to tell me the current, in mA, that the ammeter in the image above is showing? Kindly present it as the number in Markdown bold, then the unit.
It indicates **4** mA
